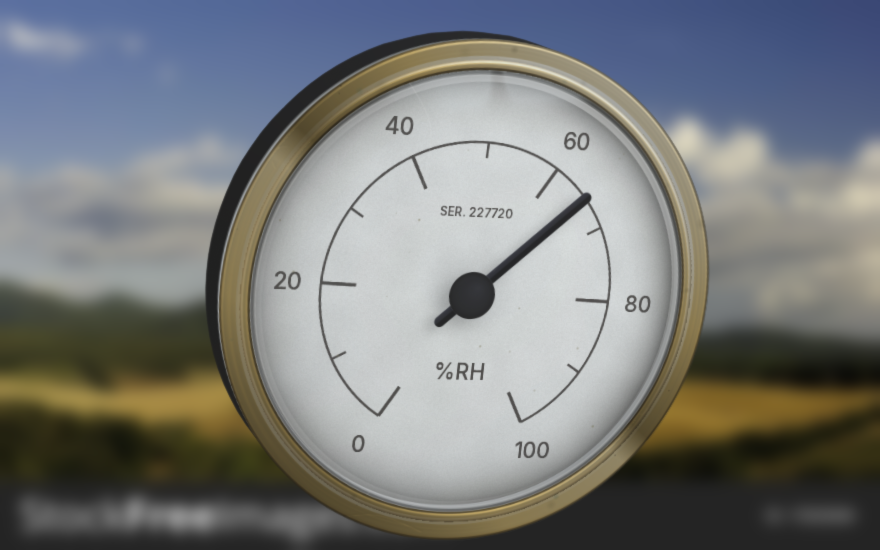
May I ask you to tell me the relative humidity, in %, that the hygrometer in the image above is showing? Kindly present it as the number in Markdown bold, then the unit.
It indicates **65** %
